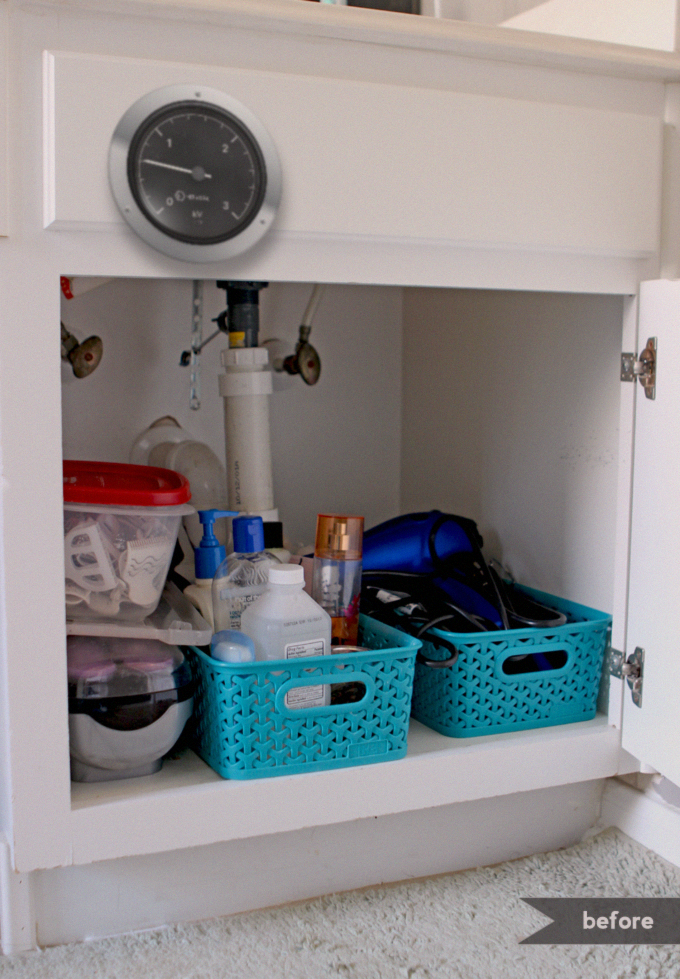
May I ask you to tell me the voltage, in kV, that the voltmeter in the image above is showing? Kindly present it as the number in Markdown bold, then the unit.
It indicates **0.6** kV
